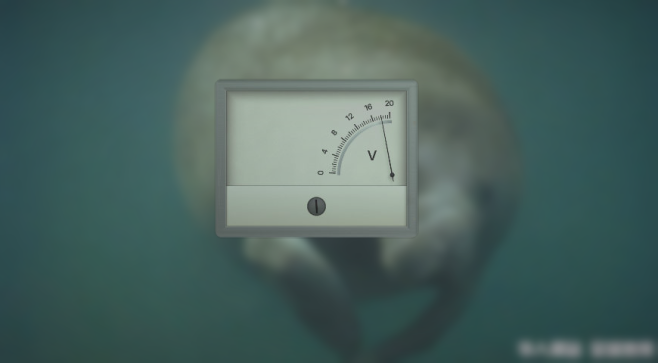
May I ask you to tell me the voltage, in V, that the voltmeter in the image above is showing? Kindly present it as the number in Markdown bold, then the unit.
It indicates **18** V
